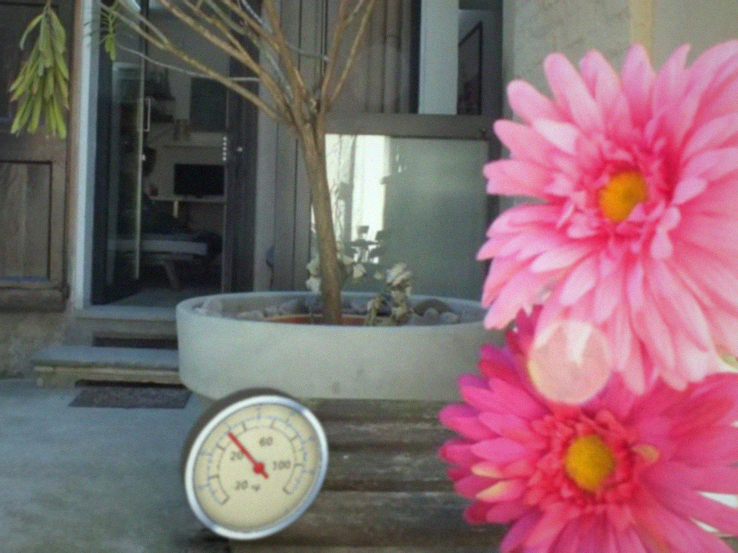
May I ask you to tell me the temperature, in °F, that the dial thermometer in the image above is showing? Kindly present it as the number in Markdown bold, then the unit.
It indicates **30** °F
